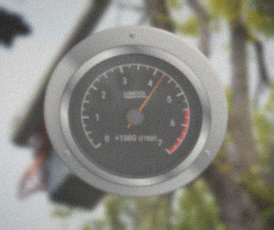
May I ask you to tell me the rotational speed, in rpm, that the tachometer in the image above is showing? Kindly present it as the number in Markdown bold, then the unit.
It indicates **4250** rpm
